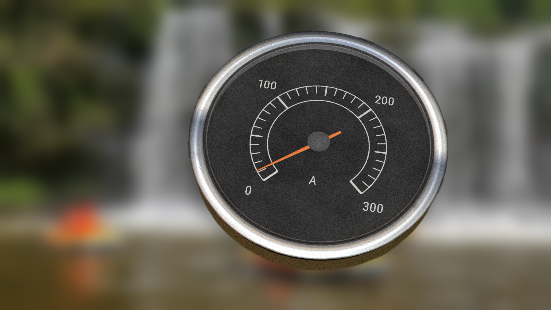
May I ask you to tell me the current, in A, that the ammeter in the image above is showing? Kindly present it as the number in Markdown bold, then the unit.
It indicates **10** A
